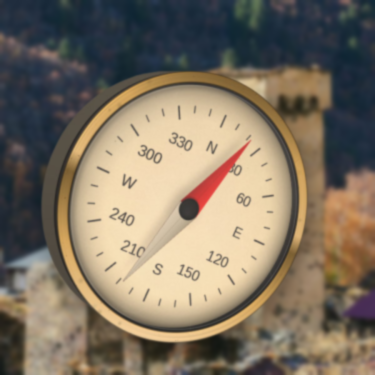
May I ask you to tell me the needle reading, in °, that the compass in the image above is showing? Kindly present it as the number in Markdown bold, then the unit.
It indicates **20** °
